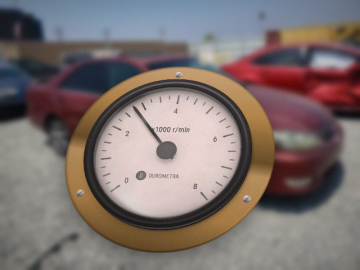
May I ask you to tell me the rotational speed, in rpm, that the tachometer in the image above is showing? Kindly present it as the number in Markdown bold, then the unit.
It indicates **2750** rpm
